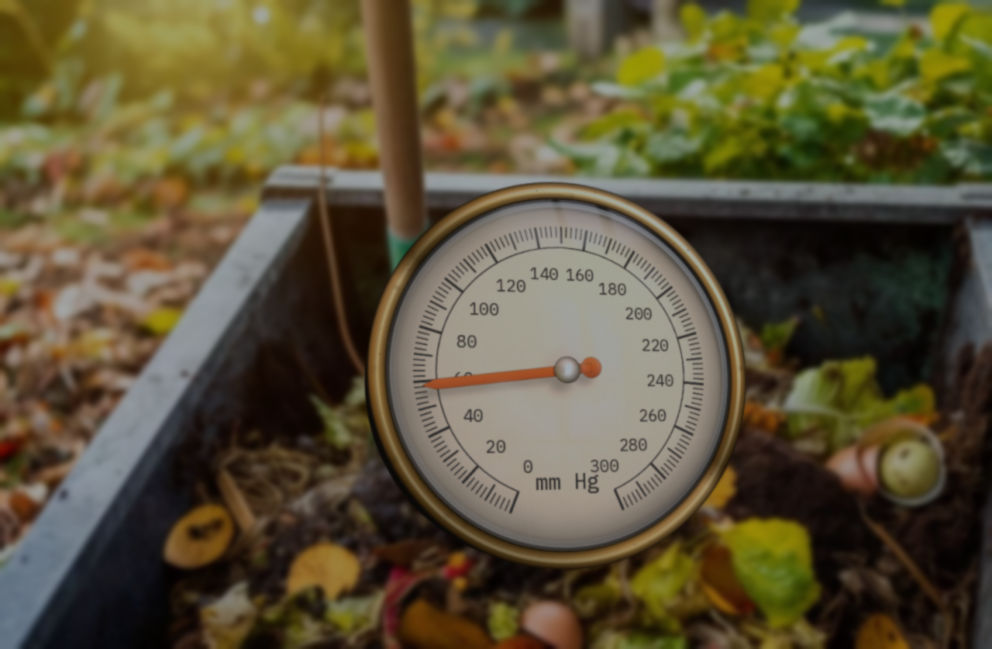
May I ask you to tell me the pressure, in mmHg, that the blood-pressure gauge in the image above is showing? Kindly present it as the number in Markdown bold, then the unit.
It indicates **58** mmHg
